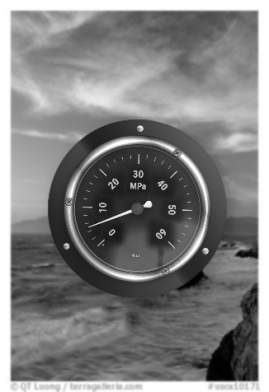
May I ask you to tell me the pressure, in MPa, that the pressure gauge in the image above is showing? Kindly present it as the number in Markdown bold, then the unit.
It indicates **5** MPa
